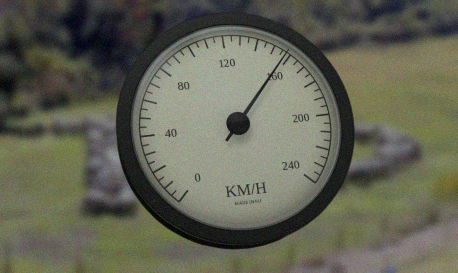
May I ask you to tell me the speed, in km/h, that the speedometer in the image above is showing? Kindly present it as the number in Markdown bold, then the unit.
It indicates **157.5** km/h
